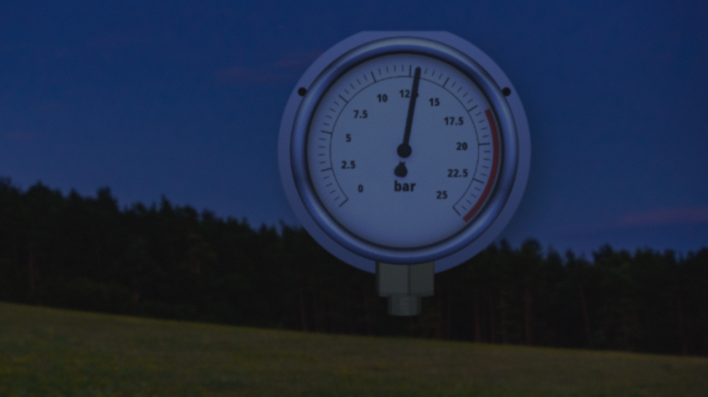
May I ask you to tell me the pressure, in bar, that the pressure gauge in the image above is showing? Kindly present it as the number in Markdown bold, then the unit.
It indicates **13** bar
